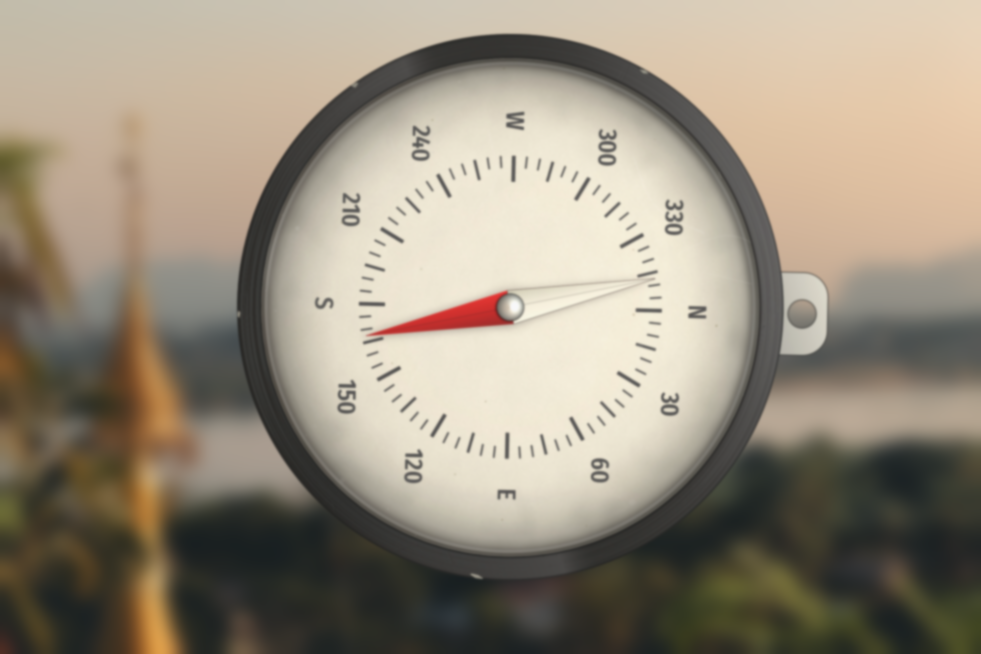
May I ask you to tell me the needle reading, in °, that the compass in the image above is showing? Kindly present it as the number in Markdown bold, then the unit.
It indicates **167.5** °
